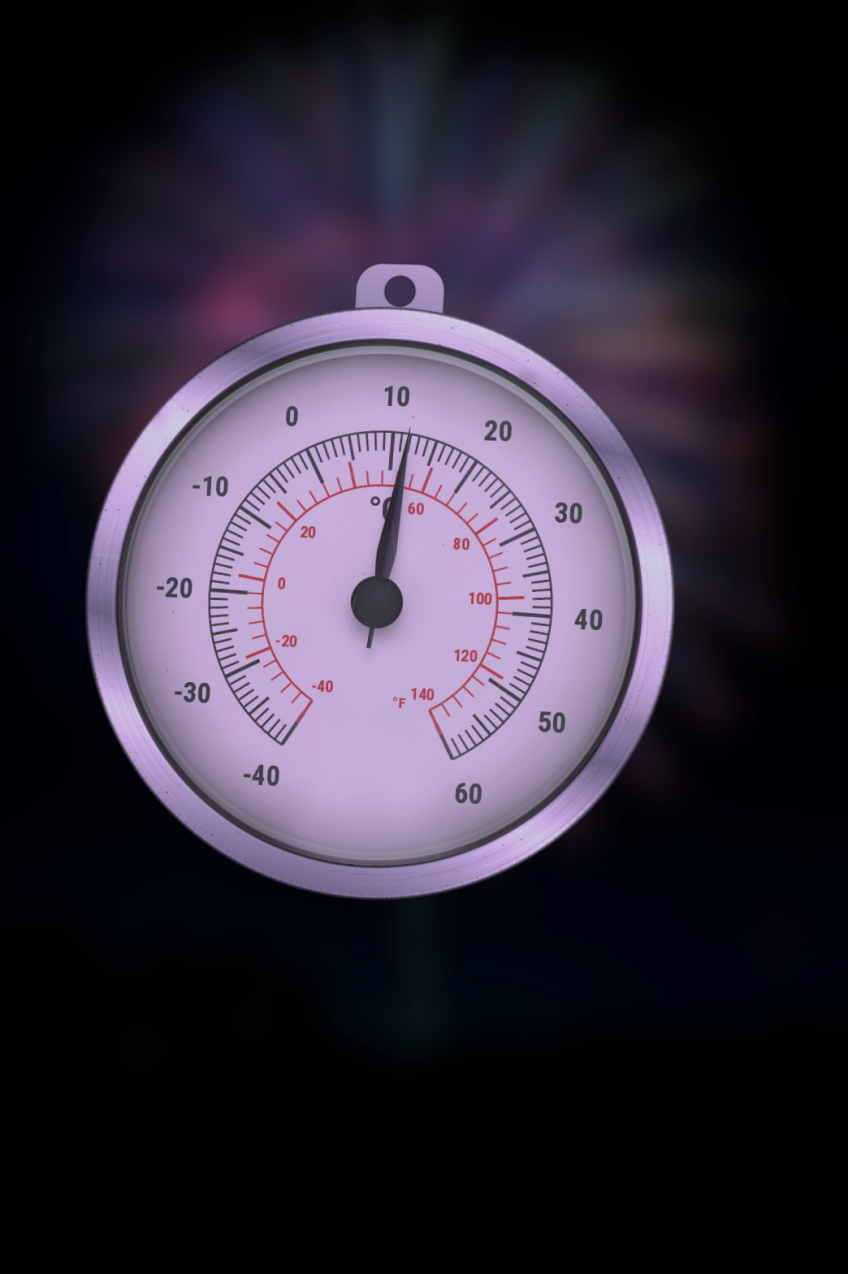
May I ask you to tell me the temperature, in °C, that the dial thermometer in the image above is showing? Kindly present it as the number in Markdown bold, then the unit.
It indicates **12** °C
